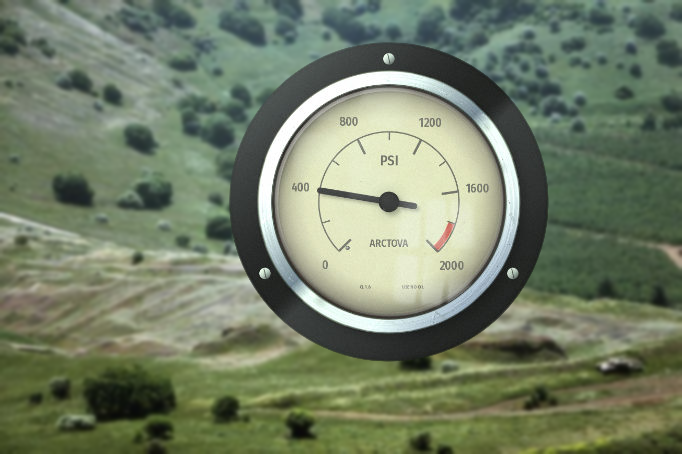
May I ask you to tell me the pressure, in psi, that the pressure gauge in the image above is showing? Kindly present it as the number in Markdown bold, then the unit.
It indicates **400** psi
